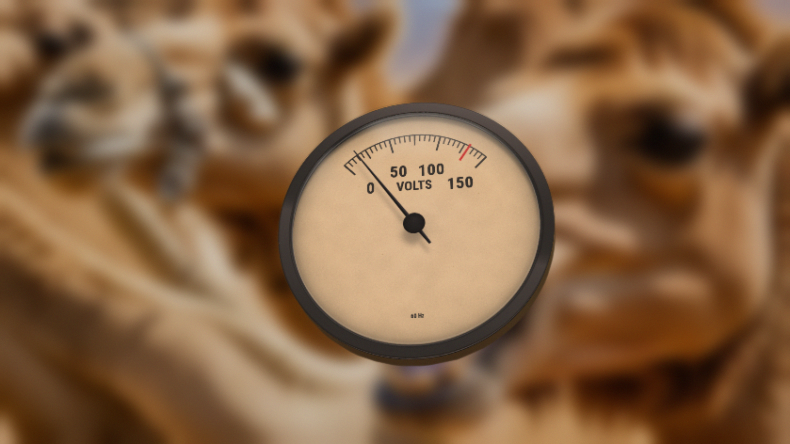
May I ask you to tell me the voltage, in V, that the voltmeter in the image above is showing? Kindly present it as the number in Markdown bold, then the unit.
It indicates **15** V
